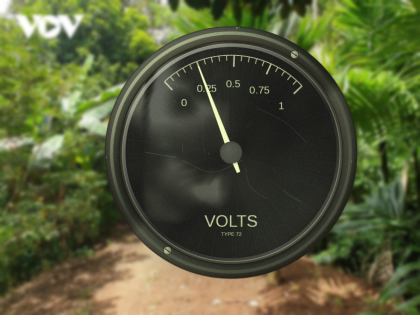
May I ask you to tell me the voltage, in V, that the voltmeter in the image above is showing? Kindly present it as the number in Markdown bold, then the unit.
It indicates **0.25** V
